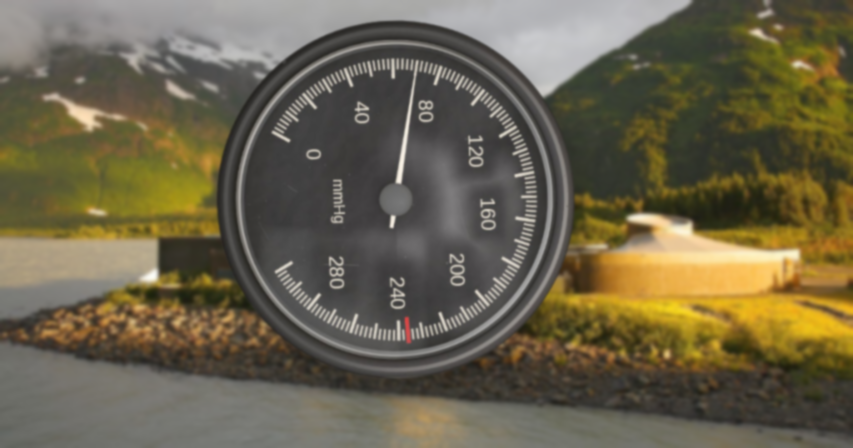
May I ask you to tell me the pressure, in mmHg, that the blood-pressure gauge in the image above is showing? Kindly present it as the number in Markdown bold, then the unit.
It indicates **70** mmHg
